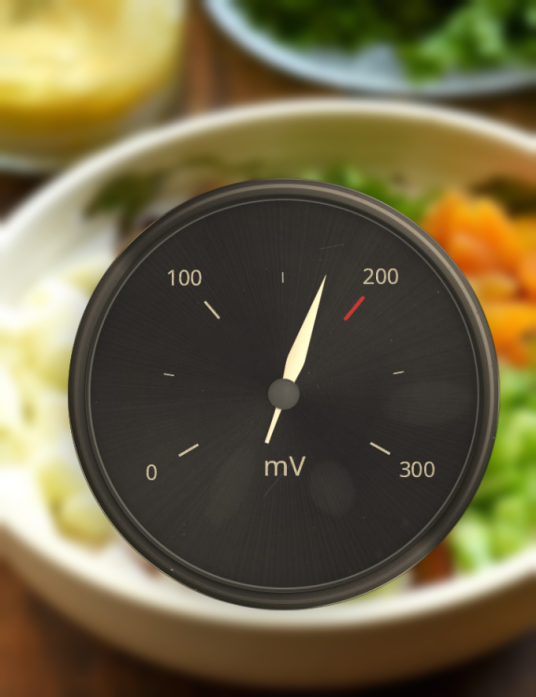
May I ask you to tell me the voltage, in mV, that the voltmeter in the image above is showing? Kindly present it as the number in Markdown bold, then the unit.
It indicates **175** mV
